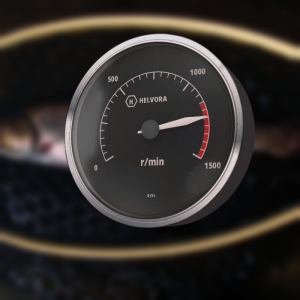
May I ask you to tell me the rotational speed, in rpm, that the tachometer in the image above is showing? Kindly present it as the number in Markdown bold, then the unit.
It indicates **1250** rpm
